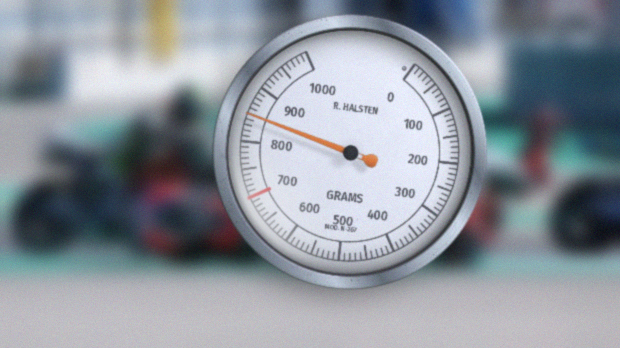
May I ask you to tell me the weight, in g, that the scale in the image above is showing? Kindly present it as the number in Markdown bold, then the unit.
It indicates **850** g
